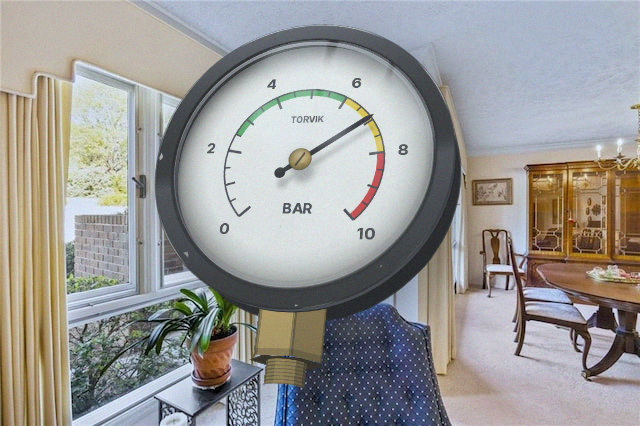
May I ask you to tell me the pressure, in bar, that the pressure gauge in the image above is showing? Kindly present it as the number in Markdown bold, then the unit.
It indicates **7** bar
